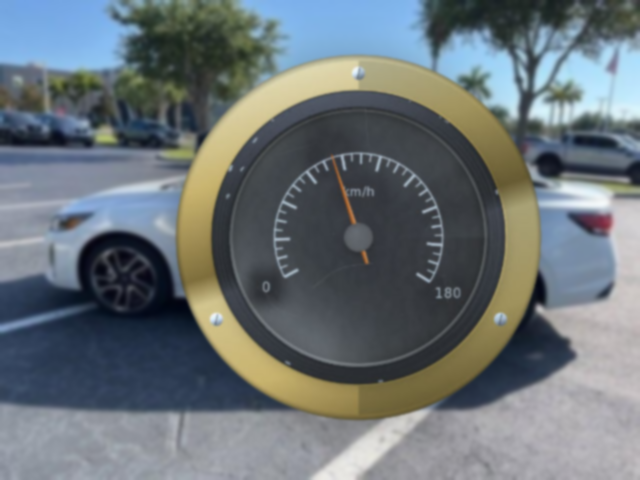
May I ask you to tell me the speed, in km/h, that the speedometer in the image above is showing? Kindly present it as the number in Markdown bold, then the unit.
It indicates **75** km/h
